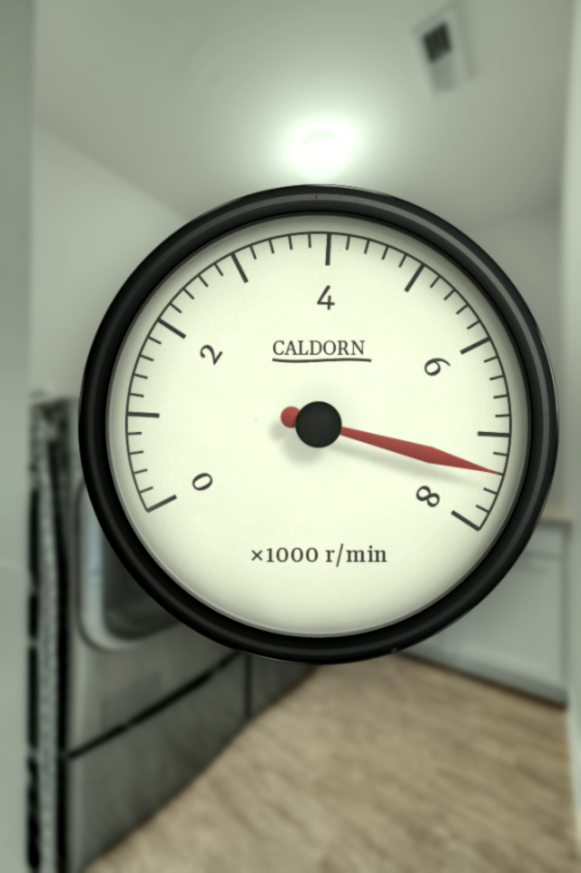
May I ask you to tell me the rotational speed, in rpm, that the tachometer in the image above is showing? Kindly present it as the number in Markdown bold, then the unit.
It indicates **7400** rpm
